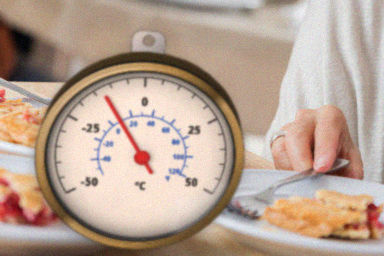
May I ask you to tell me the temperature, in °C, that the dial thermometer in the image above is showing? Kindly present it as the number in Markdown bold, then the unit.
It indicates **-12.5** °C
